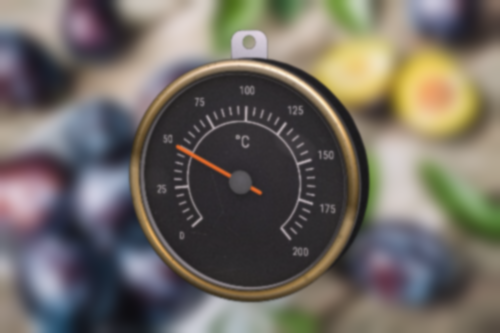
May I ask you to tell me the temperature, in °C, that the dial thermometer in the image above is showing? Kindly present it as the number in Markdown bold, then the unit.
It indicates **50** °C
